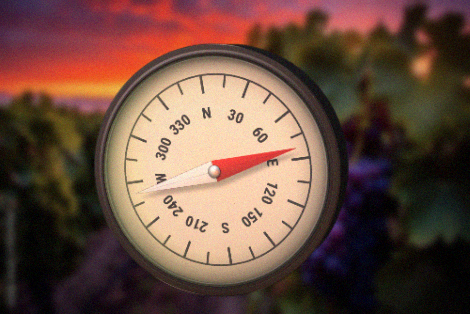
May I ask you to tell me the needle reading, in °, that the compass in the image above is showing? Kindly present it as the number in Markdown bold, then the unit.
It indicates **82.5** °
